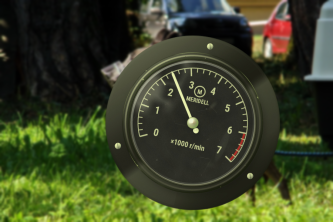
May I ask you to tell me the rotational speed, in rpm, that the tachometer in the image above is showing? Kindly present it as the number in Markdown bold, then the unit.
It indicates **2400** rpm
